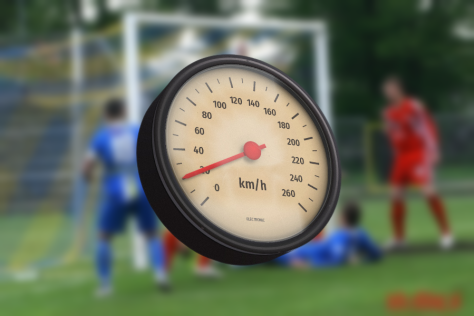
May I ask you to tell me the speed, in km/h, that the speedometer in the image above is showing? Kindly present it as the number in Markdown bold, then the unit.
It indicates **20** km/h
